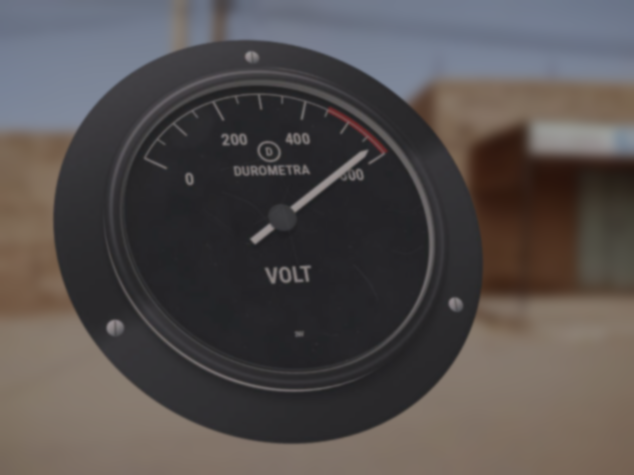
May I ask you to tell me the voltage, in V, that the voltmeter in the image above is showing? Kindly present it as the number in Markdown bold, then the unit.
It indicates **575** V
